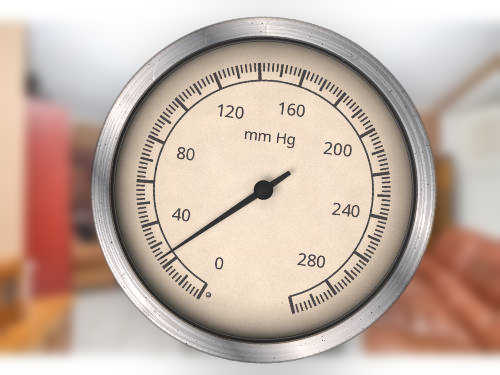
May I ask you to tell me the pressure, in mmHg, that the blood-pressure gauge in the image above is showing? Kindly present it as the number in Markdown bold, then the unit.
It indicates **24** mmHg
